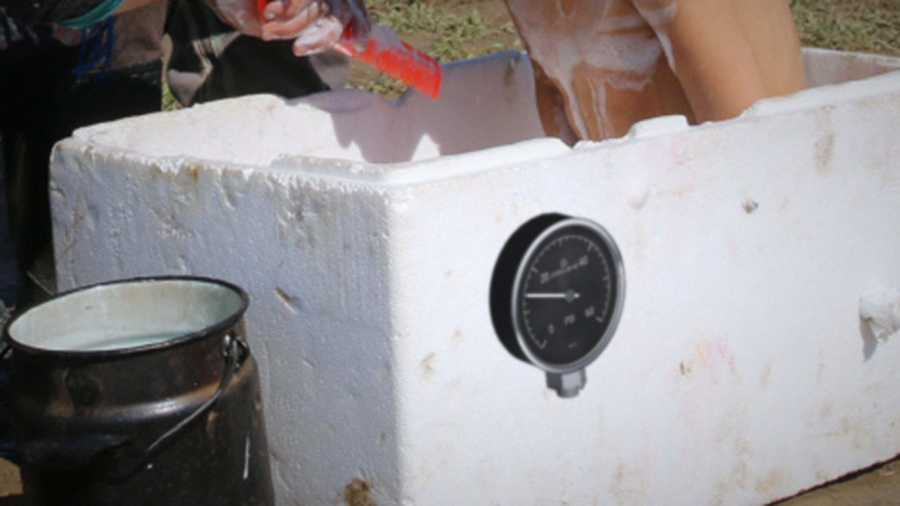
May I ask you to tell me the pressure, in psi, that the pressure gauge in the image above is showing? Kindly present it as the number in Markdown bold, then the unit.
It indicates **14** psi
